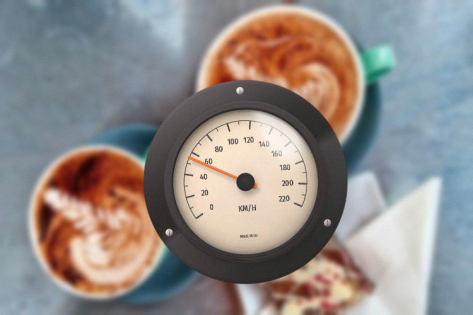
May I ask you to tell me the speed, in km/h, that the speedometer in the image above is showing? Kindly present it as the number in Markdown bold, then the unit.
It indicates **55** km/h
